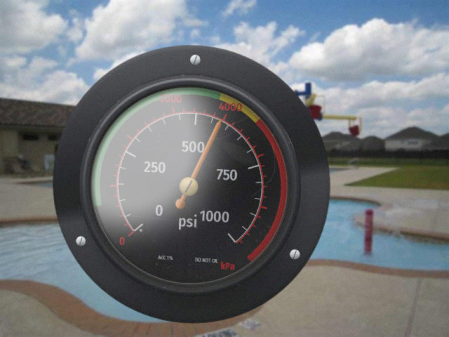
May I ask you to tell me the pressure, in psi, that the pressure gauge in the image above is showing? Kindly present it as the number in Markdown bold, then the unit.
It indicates **575** psi
